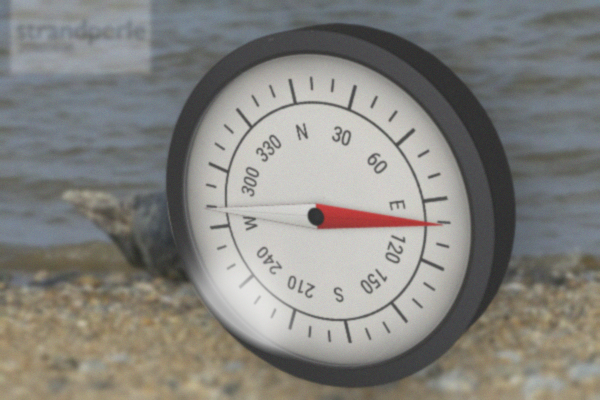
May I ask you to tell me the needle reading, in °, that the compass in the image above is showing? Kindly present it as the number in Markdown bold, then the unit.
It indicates **100** °
